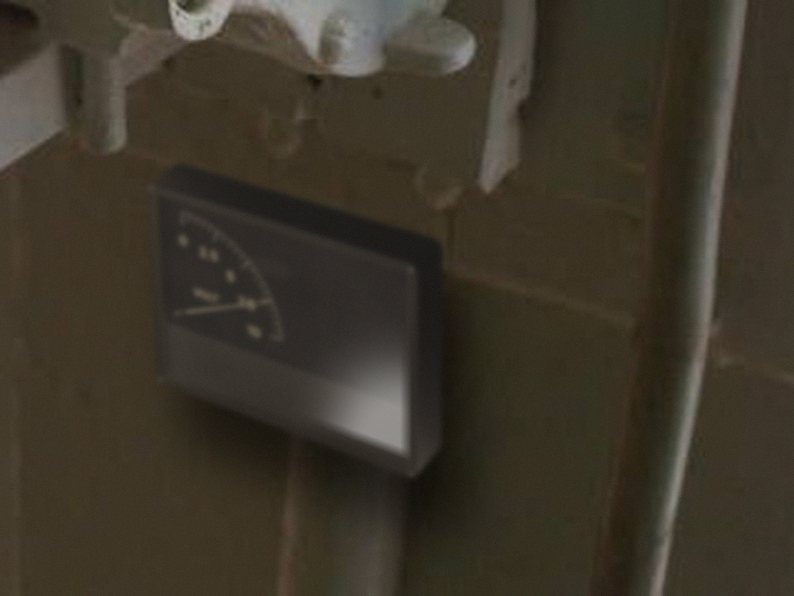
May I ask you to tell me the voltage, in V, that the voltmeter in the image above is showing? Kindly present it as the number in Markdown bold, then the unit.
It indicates **7.5** V
